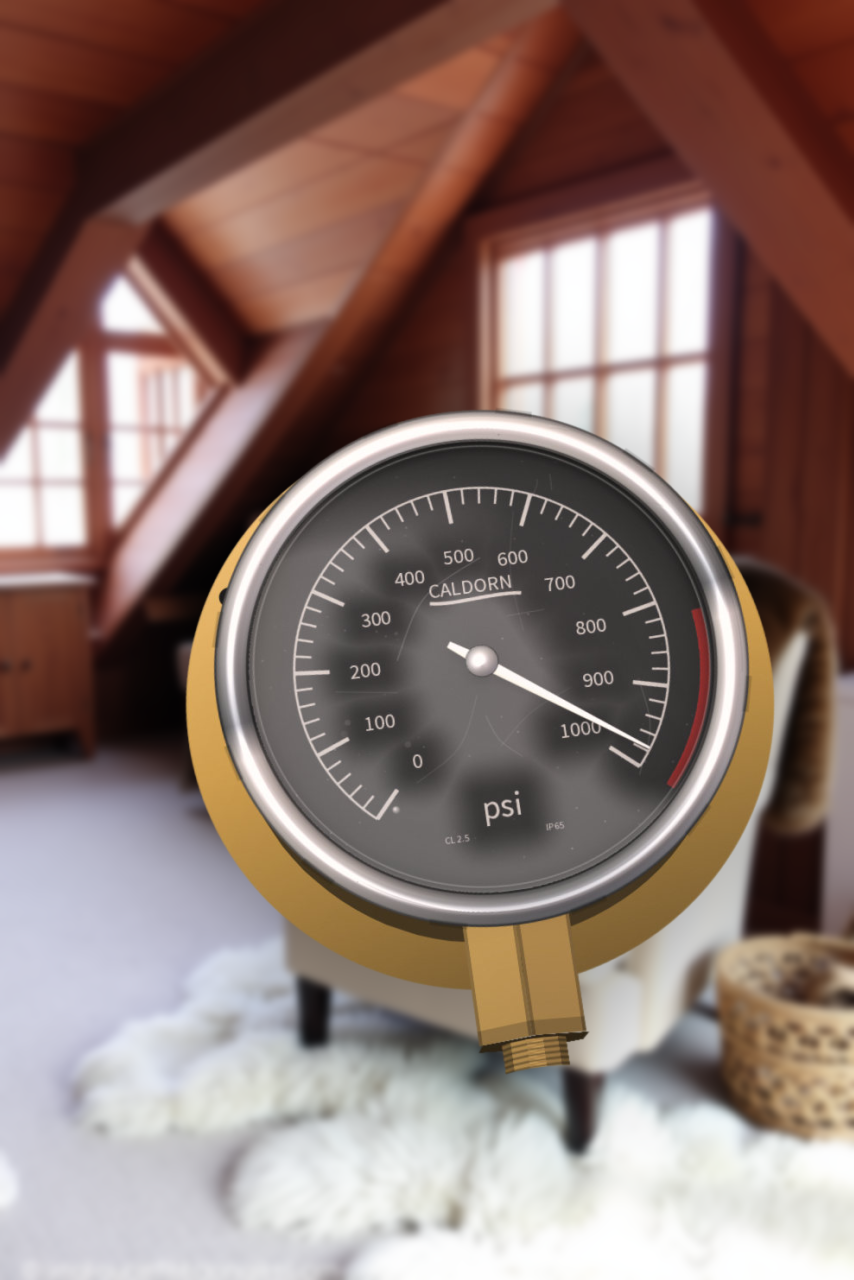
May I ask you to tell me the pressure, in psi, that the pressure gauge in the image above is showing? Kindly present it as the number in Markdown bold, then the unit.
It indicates **980** psi
